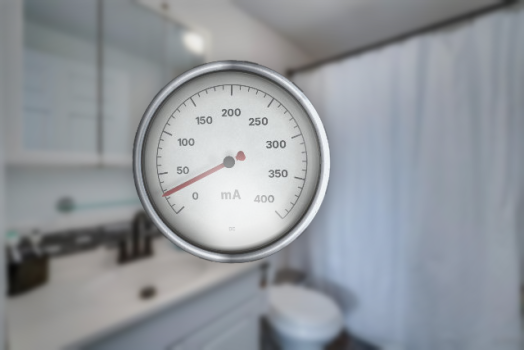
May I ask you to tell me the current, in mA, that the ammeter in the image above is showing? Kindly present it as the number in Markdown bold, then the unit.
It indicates **25** mA
